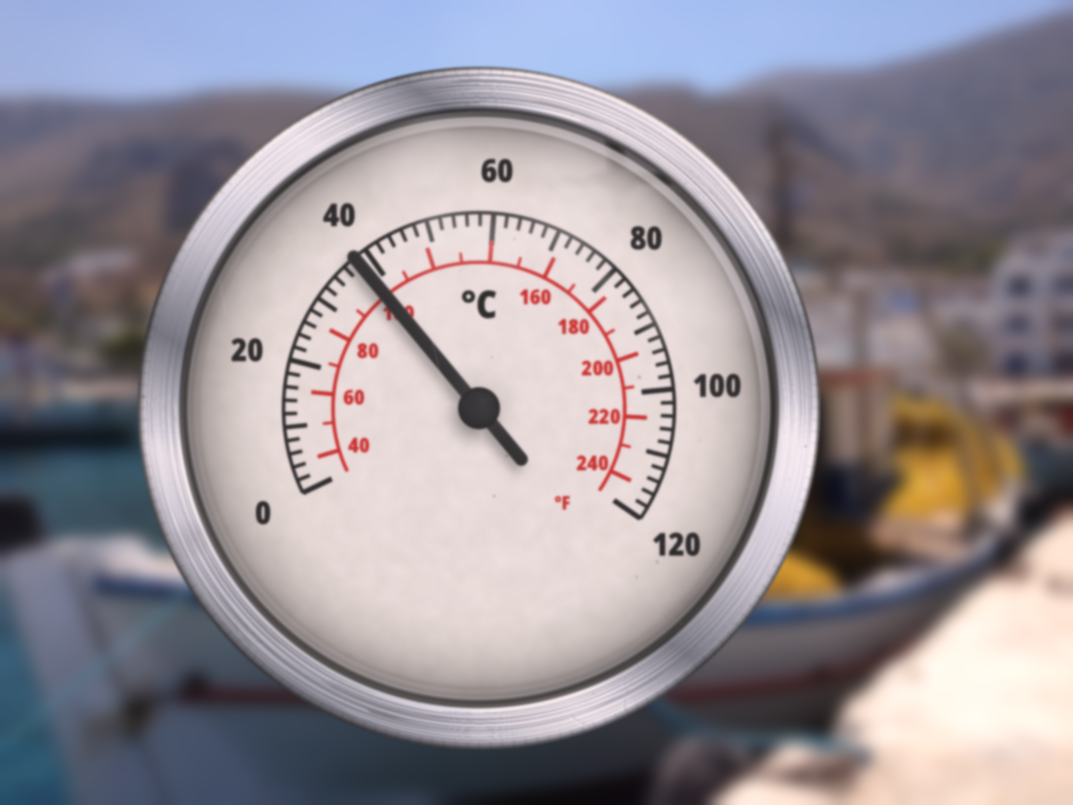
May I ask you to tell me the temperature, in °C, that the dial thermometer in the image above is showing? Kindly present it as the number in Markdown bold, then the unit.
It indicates **38** °C
